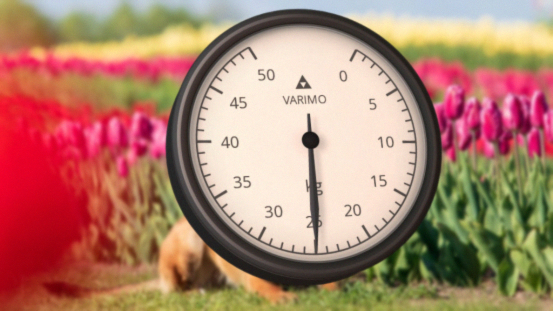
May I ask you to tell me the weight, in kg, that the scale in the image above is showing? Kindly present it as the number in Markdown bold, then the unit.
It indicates **25** kg
